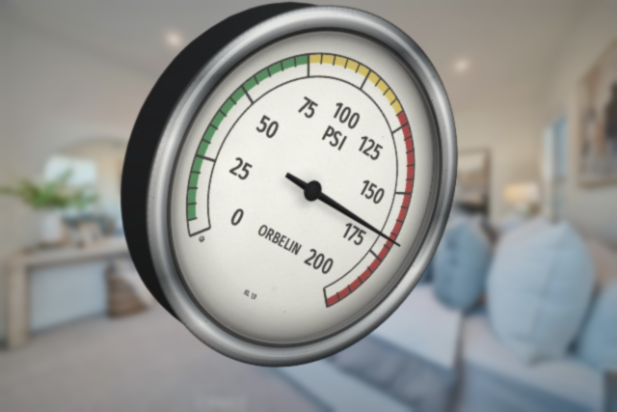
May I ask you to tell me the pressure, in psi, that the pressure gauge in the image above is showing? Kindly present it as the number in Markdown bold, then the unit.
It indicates **167.5** psi
